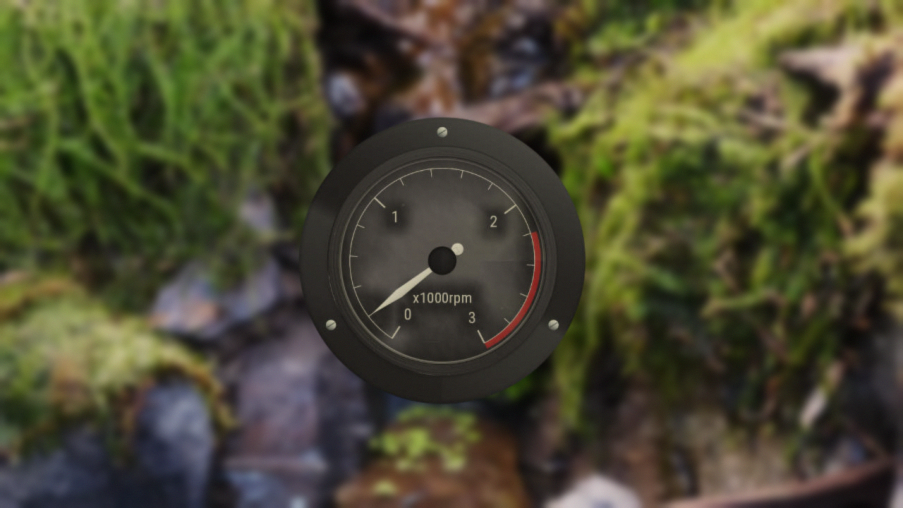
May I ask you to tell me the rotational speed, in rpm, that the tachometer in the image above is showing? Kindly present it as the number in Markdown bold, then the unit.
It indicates **200** rpm
